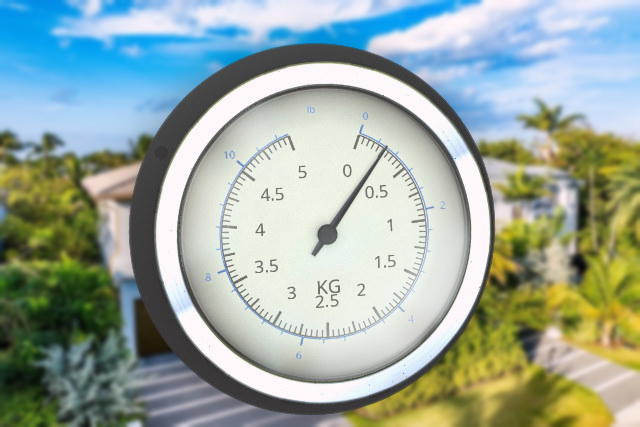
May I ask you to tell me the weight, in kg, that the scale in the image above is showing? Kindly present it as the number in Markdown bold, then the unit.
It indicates **0.25** kg
